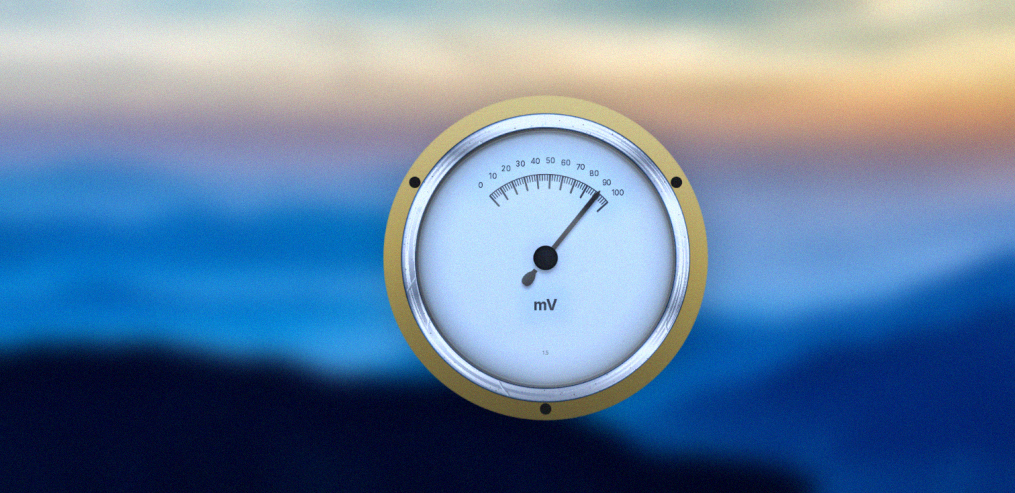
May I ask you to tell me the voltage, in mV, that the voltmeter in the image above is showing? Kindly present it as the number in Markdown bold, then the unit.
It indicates **90** mV
